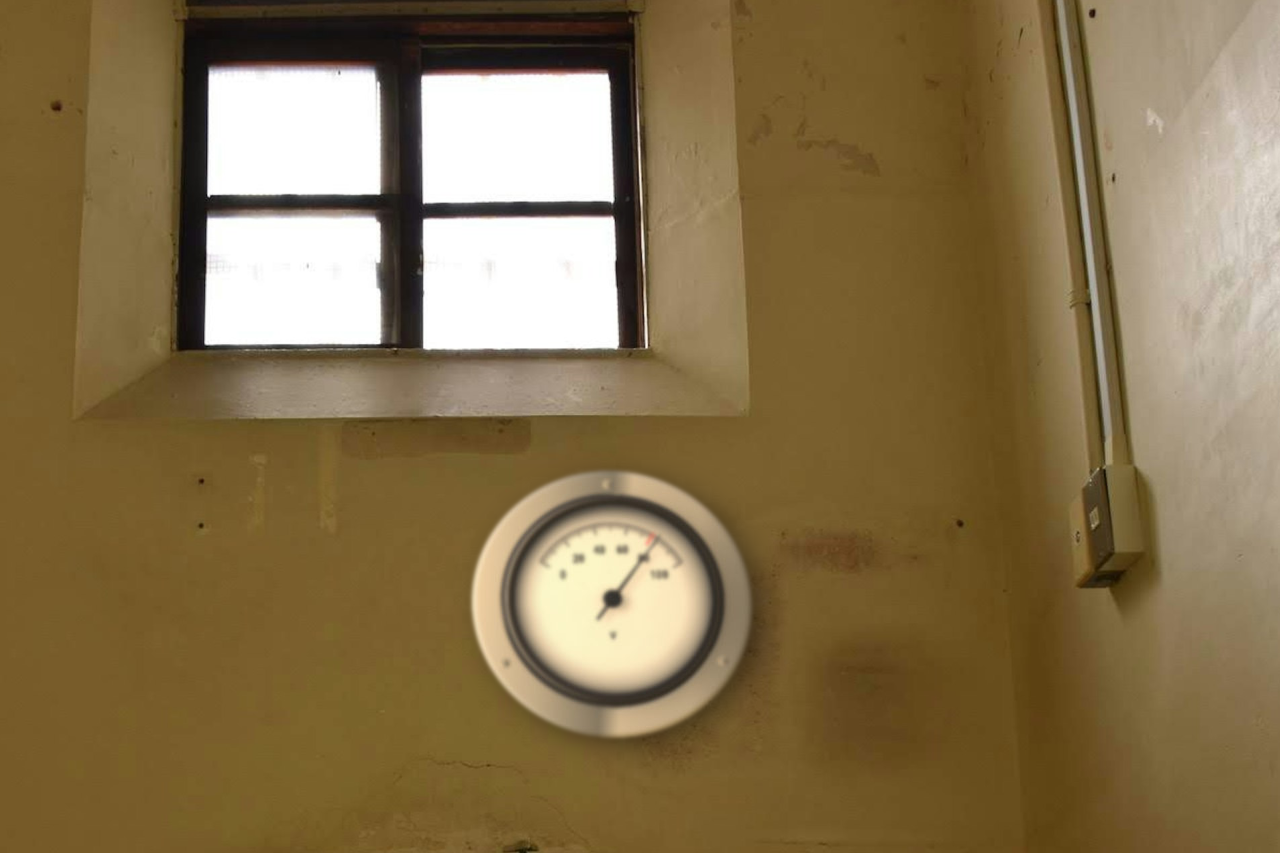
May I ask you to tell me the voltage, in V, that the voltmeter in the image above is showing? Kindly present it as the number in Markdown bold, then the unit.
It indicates **80** V
